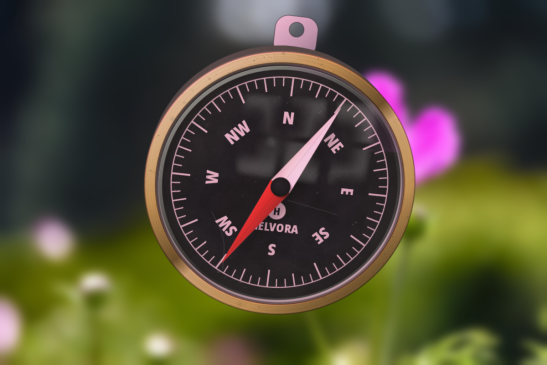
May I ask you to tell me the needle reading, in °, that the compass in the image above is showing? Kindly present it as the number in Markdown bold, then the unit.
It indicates **210** °
